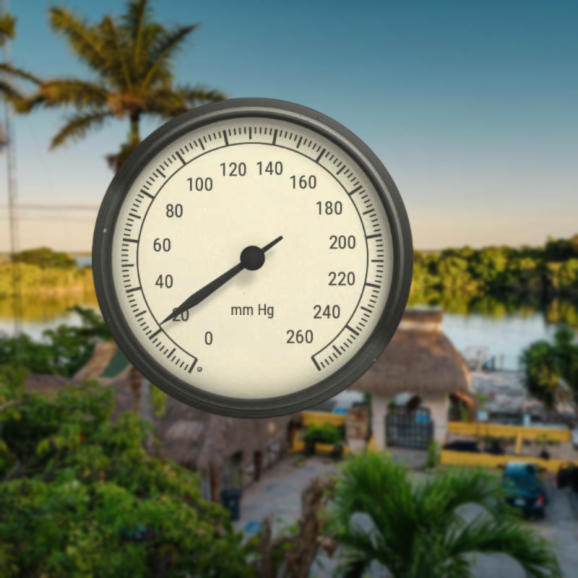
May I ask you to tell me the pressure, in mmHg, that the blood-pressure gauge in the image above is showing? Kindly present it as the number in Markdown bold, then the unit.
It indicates **22** mmHg
